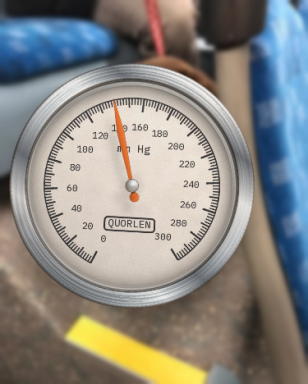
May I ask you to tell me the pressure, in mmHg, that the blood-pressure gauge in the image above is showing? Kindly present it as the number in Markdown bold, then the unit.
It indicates **140** mmHg
